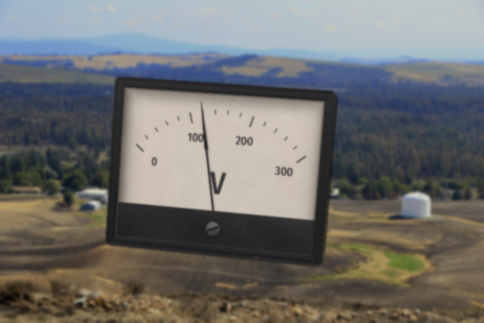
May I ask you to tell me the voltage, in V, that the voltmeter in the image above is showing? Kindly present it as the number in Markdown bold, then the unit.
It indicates **120** V
